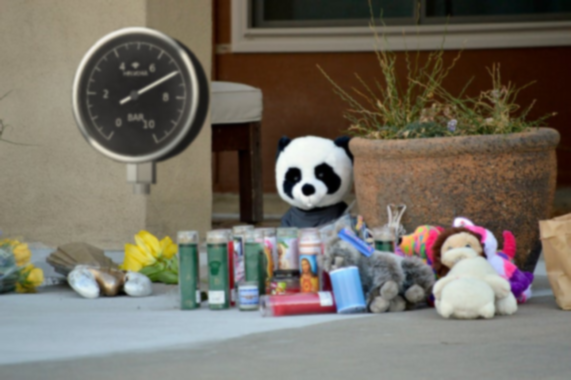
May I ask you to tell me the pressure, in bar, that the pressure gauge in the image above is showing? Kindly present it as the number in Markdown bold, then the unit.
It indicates **7** bar
